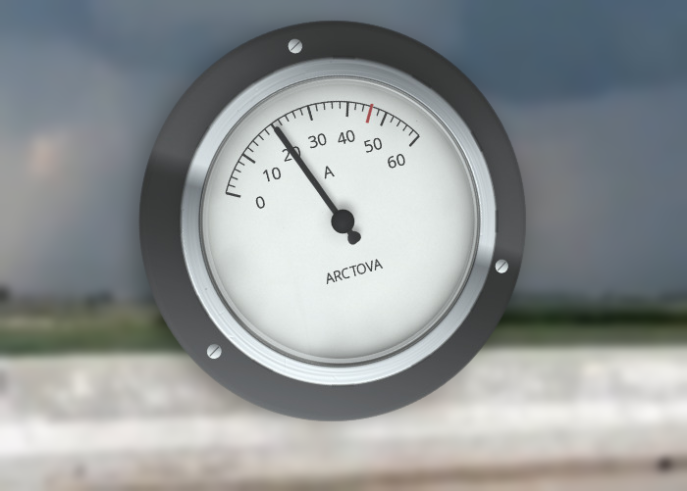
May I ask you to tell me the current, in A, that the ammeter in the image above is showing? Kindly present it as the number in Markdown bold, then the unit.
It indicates **20** A
